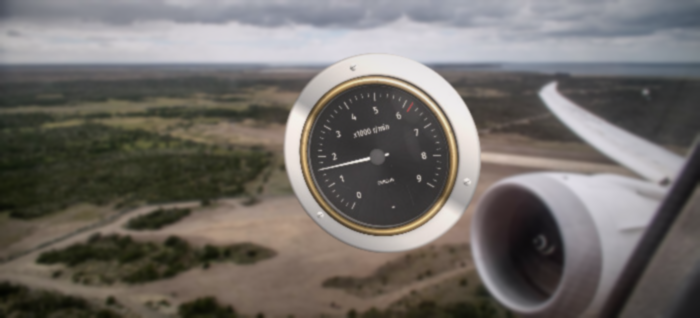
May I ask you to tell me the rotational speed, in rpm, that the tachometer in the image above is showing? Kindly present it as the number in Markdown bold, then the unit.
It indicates **1600** rpm
